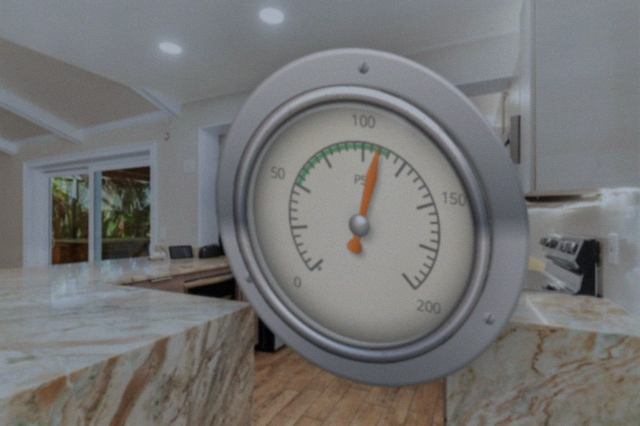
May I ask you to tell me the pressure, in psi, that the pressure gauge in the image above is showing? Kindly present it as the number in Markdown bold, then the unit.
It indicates **110** psi
